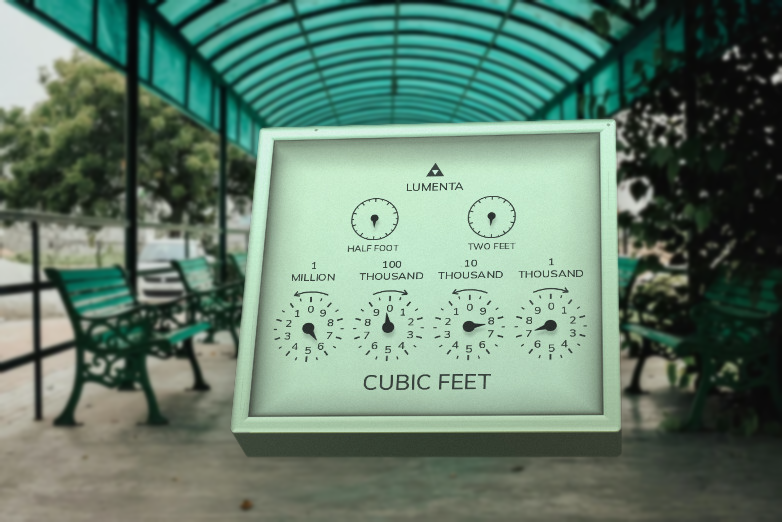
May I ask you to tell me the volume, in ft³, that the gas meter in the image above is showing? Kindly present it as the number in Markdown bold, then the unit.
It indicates **597700** ft³
